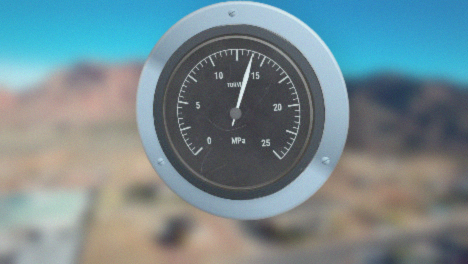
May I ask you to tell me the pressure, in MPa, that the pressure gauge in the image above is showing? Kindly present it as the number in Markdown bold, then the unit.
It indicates **14** MPa
